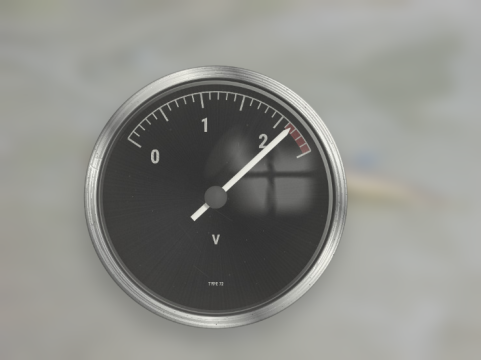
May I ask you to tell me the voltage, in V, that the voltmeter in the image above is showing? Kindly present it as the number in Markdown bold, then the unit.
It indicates **2.15** V
